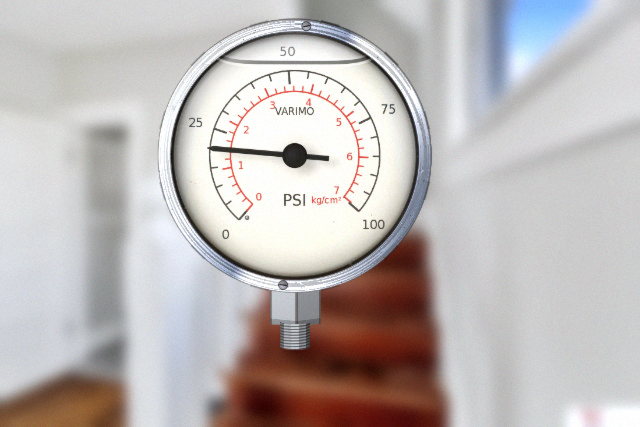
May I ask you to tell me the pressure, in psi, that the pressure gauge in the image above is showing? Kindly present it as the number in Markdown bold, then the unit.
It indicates **20** psi
